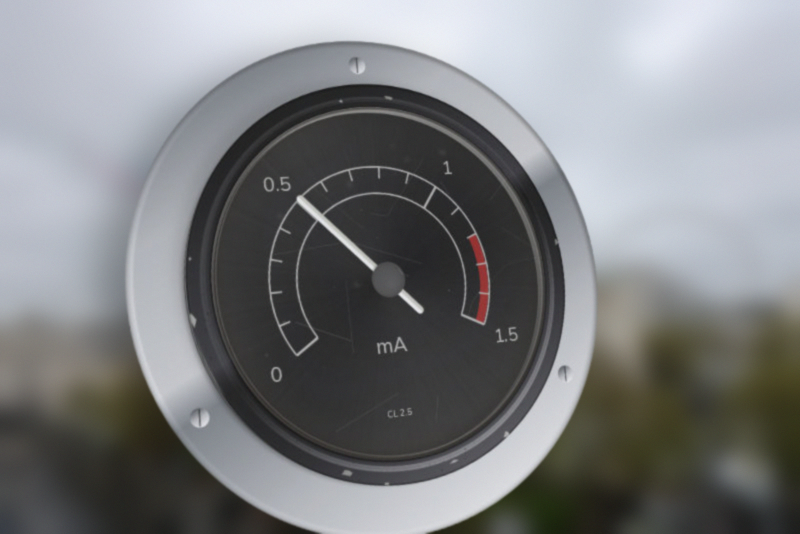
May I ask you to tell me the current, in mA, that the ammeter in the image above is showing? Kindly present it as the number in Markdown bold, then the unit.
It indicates **0.5** mA
